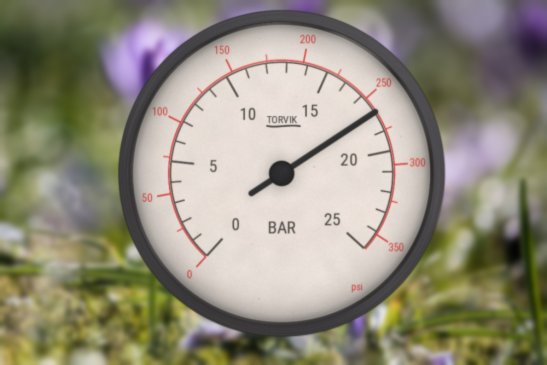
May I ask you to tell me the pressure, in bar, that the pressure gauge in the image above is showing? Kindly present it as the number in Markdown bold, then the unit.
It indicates **18** bar
